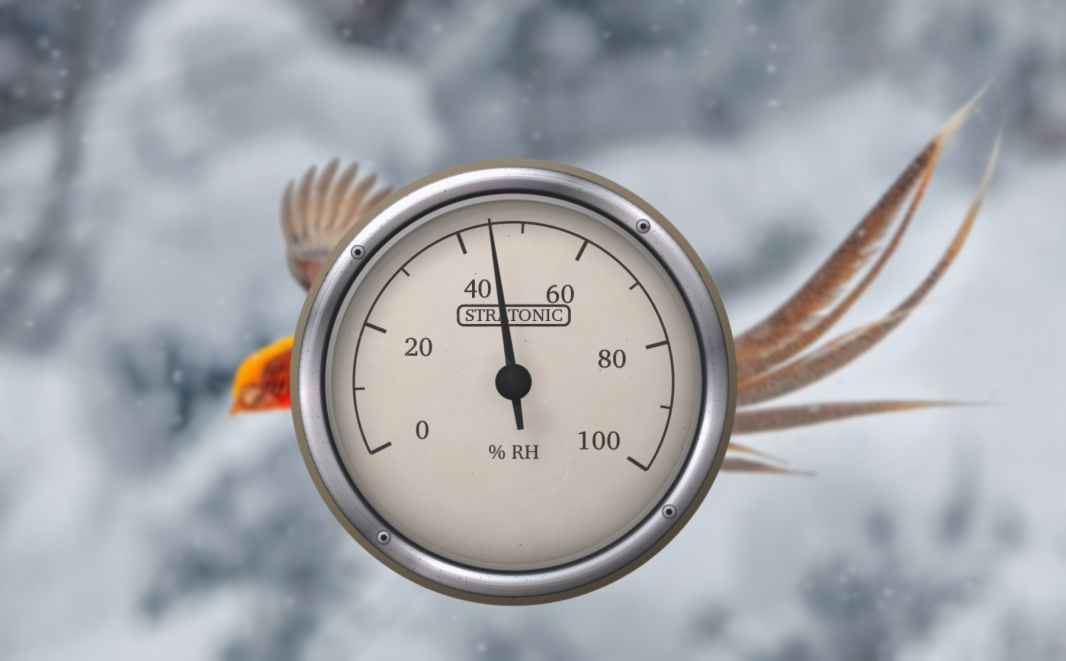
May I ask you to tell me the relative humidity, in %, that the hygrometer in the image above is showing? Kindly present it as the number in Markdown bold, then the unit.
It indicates **45** %
